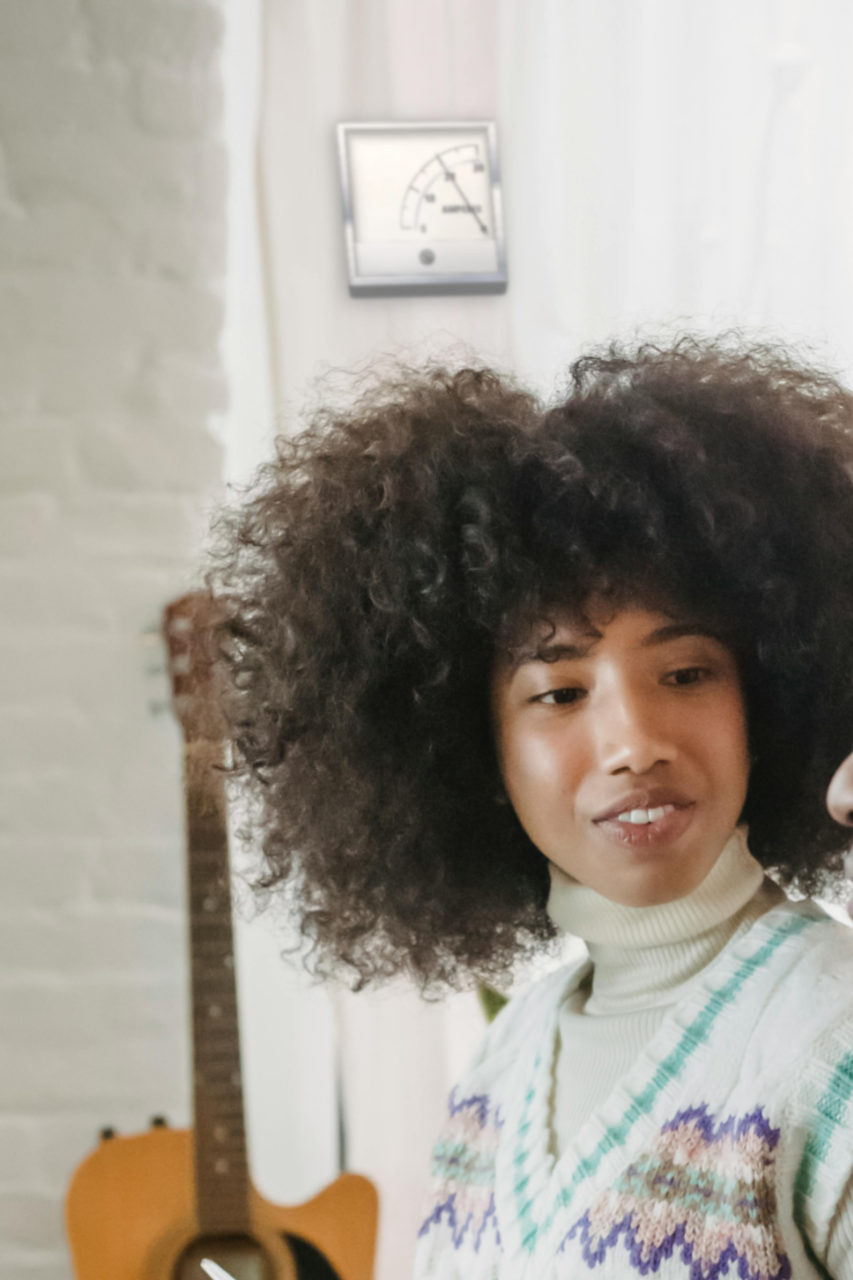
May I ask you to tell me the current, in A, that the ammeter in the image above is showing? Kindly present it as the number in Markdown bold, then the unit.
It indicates **20** A
